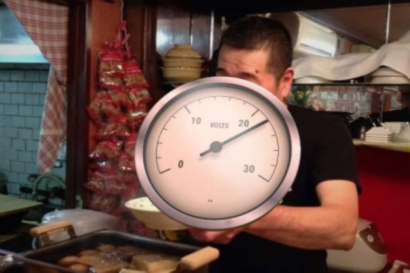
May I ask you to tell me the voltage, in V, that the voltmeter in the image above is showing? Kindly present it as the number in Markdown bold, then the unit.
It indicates **22** V
